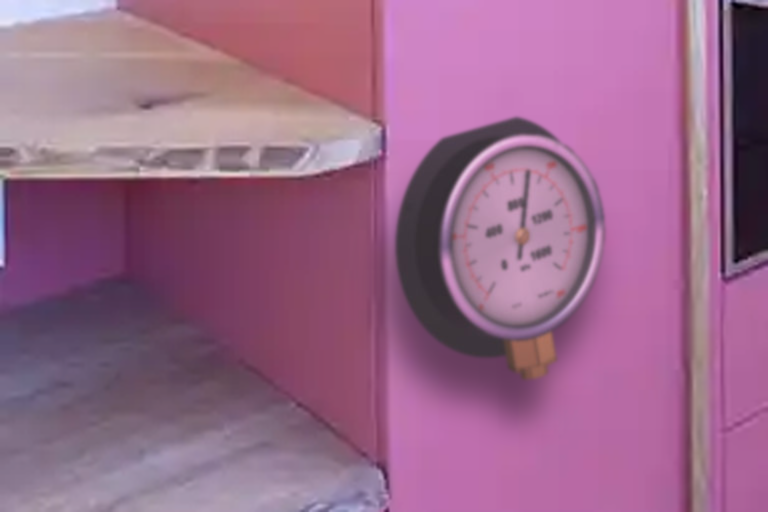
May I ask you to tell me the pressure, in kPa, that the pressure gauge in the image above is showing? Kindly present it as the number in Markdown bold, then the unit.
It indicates **900** kPa
